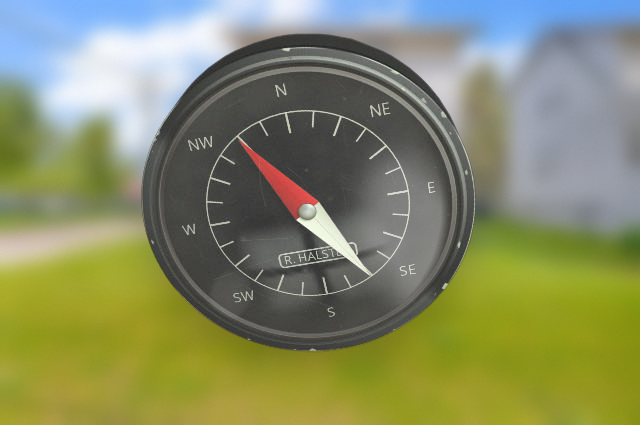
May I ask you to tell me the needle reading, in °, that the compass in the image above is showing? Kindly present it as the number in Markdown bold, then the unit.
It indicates **330** °
